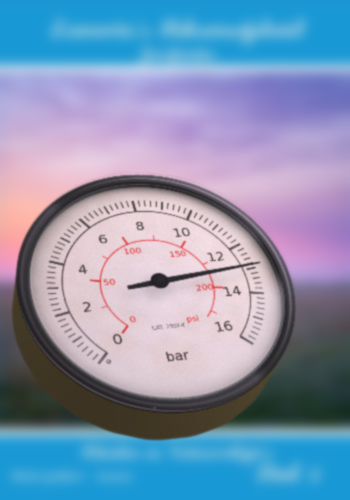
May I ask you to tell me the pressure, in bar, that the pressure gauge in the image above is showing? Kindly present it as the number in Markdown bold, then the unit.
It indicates **13** bar
